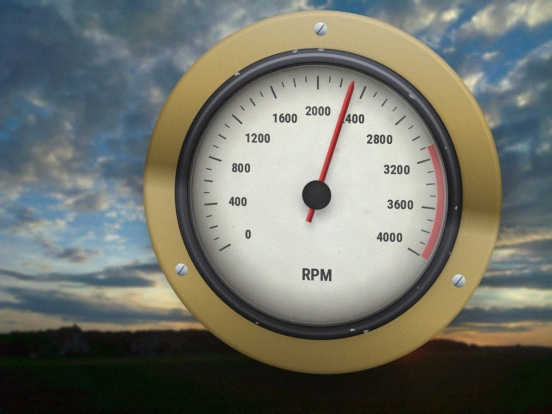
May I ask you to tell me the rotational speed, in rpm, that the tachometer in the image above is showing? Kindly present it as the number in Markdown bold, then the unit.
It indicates **2300** rpm
